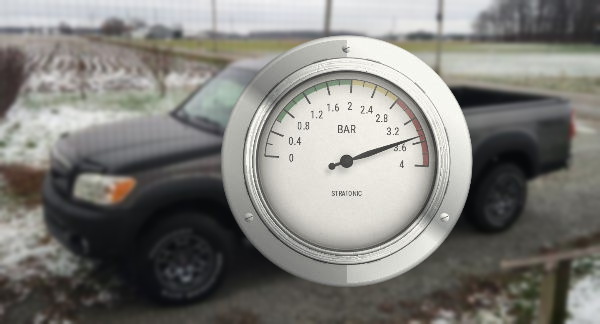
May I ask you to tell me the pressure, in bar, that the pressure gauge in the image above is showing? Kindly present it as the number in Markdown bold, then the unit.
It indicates **3.5** bar
